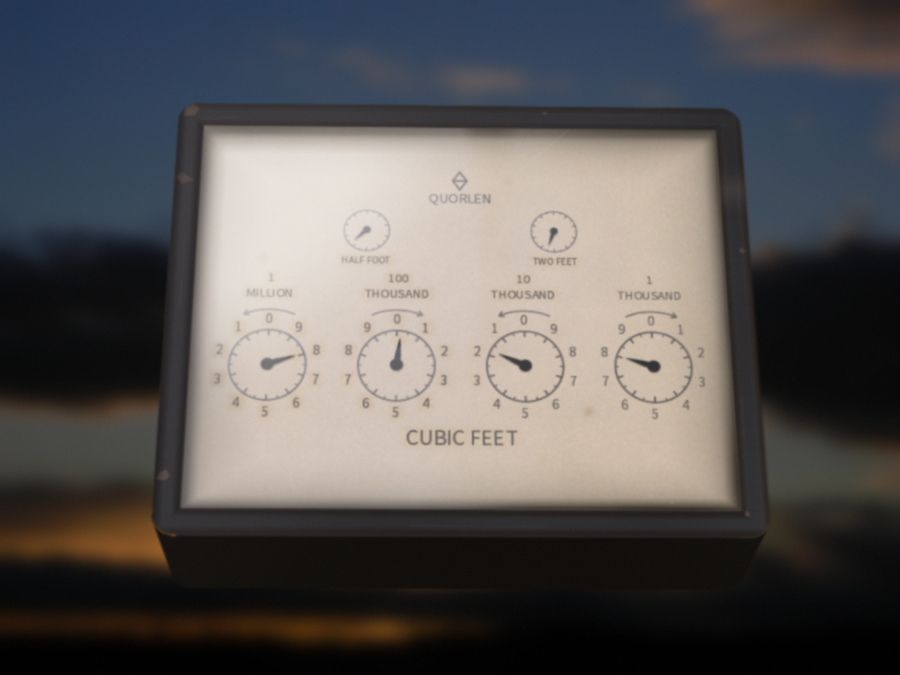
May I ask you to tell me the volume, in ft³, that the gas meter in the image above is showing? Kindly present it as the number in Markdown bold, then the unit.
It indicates **801800** ft³
